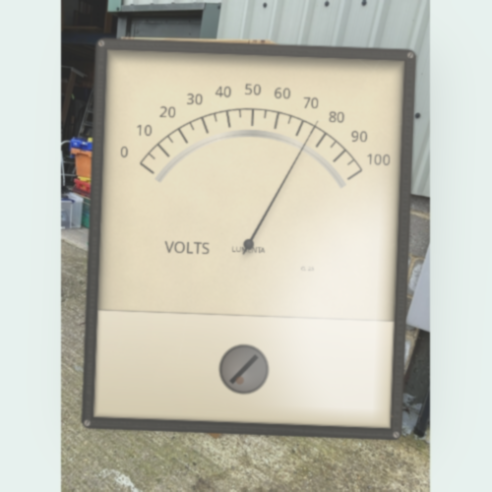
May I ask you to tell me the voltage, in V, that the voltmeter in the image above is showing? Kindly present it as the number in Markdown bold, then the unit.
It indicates **75** V
